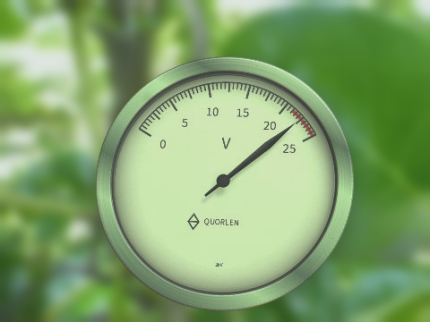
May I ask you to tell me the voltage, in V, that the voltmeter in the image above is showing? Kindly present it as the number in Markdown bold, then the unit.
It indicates **22.5** V
